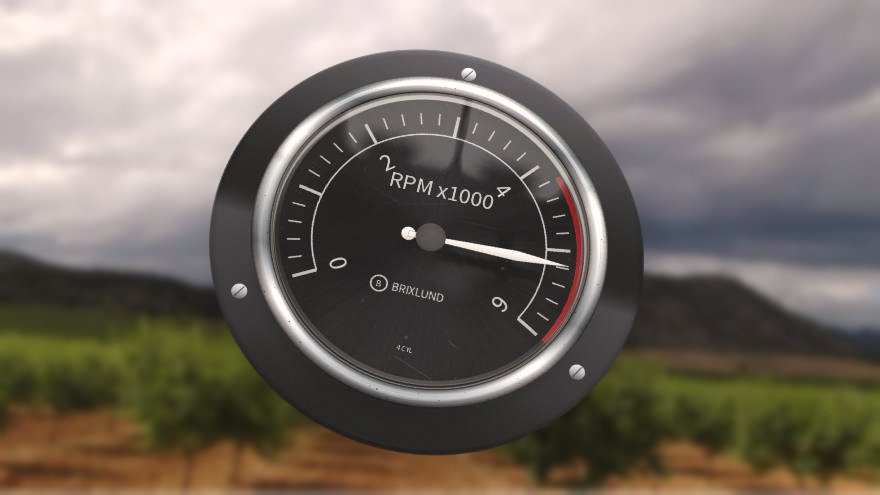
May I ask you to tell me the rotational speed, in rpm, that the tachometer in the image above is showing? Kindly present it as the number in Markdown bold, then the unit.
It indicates **5200** rpm
